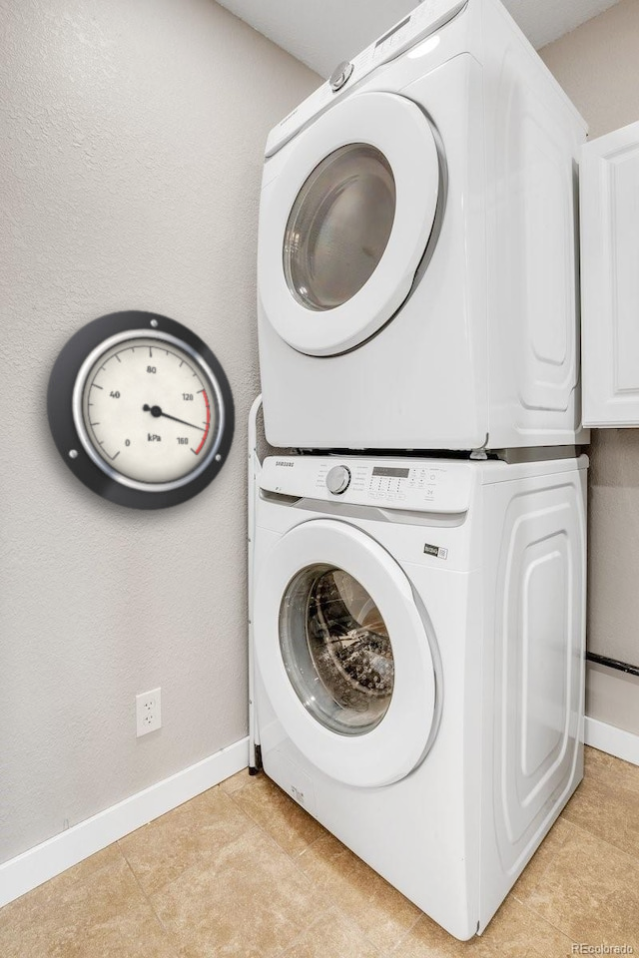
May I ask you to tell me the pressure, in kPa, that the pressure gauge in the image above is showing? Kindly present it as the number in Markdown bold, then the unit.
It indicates **145** kPa
